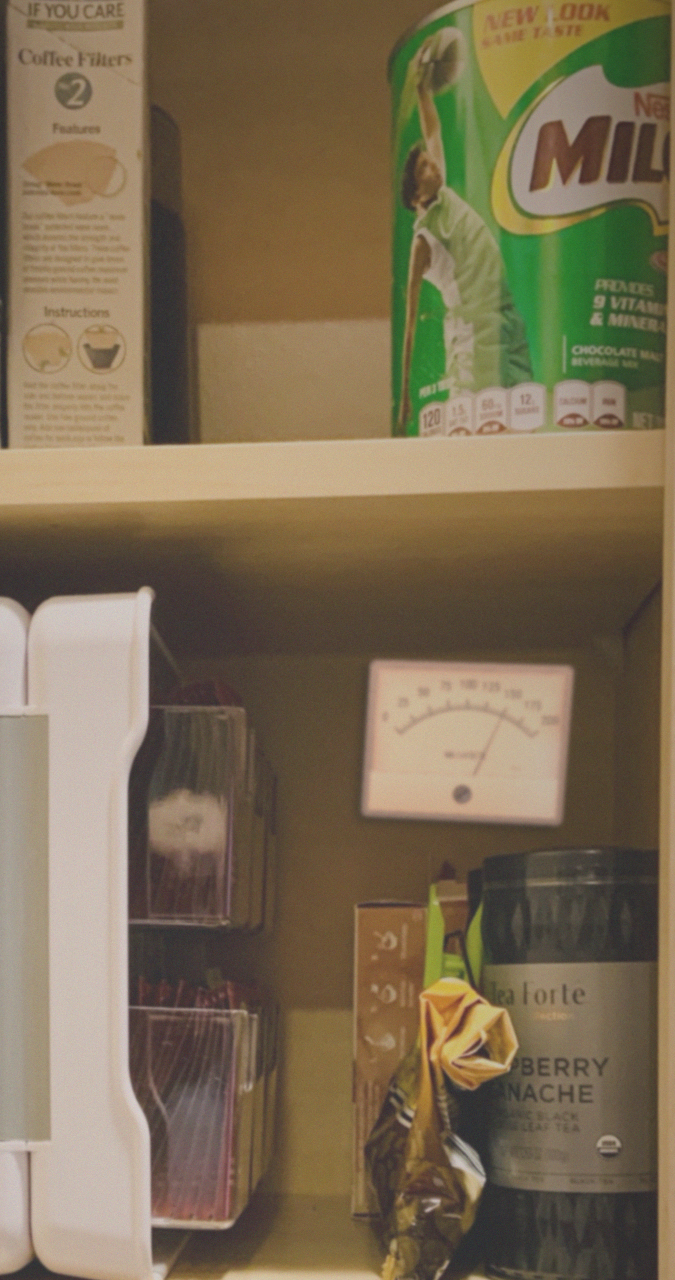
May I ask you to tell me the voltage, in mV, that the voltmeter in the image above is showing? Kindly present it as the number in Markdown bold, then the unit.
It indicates **150** mV
